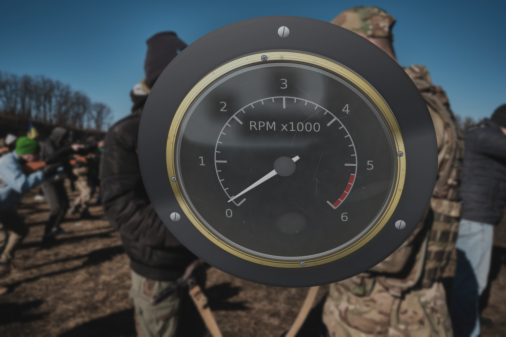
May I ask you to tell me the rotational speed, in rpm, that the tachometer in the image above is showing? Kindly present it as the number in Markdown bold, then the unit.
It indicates **200** rpm
